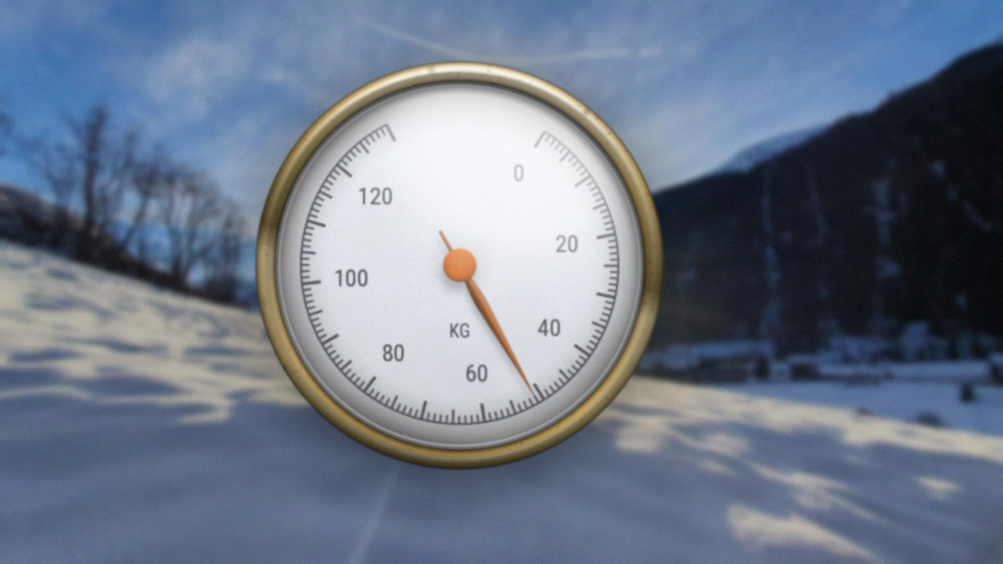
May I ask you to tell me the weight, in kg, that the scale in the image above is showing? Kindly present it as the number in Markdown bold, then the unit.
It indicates **51** kg
